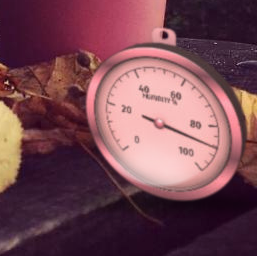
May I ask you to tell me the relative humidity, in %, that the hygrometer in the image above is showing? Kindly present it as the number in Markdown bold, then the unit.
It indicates **88** %
